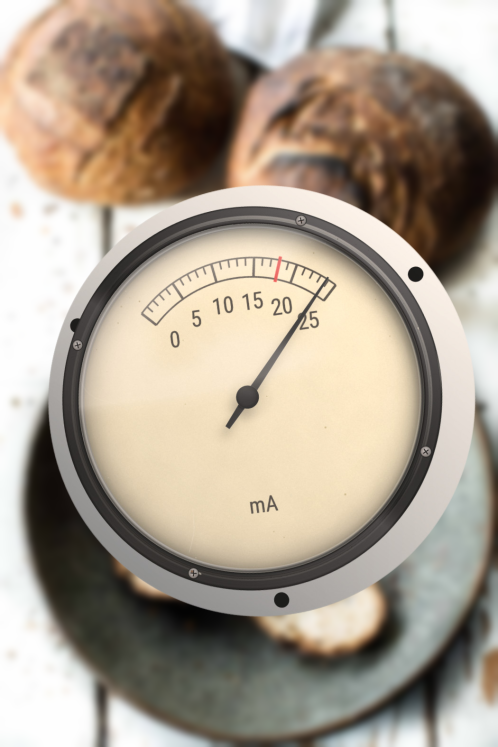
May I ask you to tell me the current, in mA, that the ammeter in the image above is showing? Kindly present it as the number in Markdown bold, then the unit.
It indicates **24** mA
